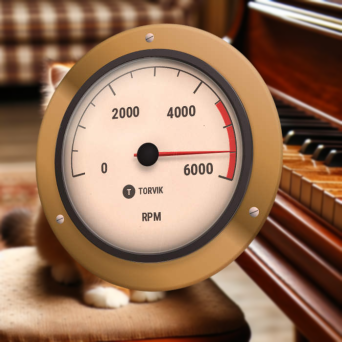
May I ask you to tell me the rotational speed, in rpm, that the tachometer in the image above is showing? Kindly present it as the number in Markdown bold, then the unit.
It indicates **5500** rpm
